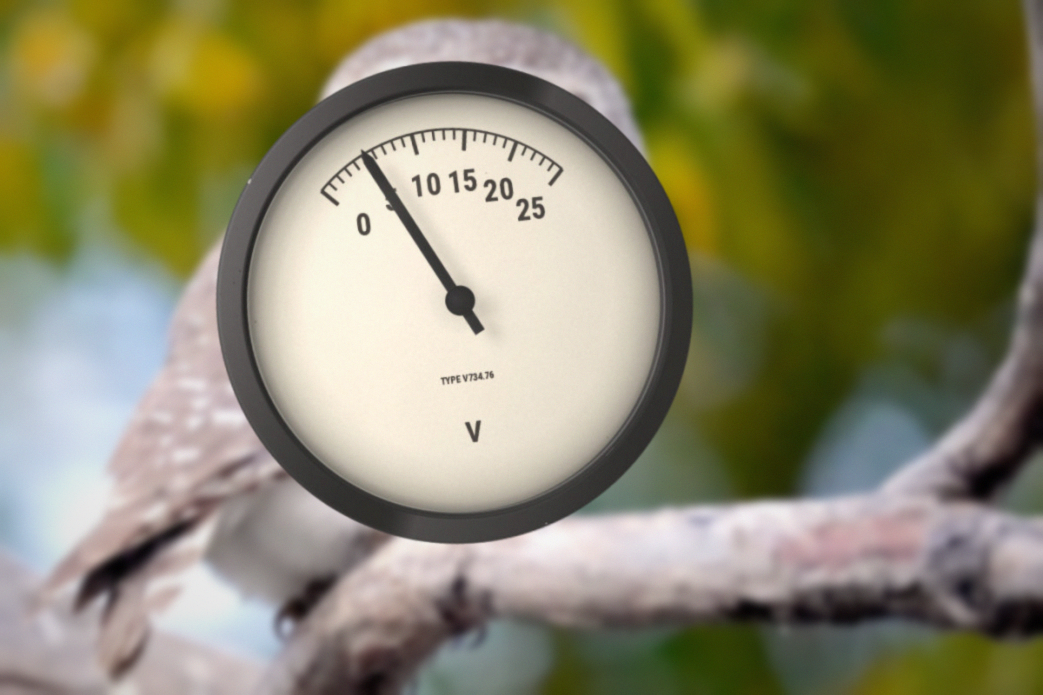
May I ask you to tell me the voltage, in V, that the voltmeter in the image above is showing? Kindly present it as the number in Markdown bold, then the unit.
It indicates **5** V
